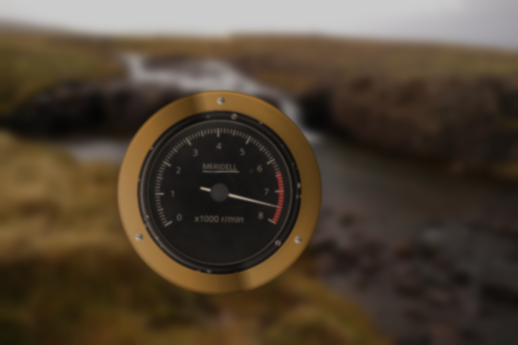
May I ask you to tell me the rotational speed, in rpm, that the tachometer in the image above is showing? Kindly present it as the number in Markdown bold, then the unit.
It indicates **7500** rpm
